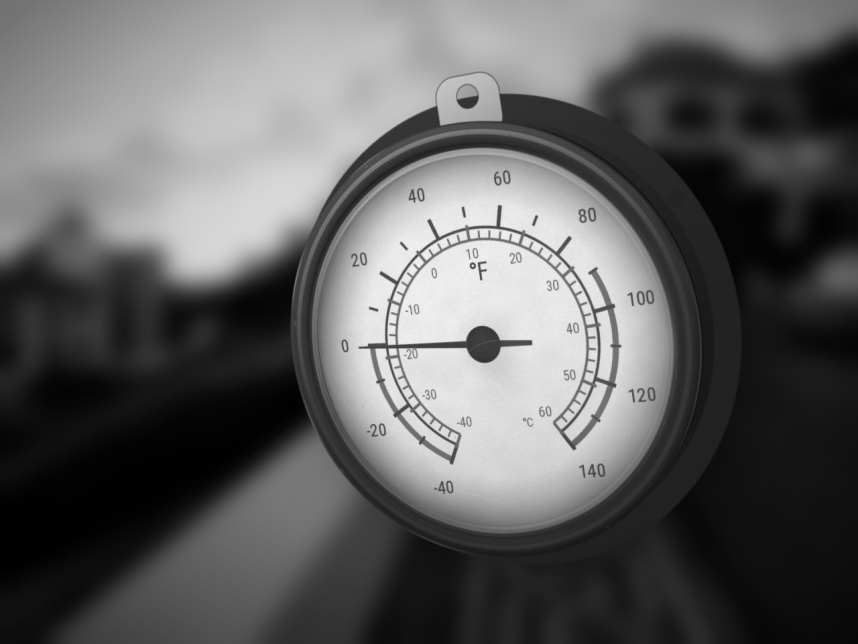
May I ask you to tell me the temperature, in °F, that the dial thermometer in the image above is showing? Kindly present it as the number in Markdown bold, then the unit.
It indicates **0** °F
